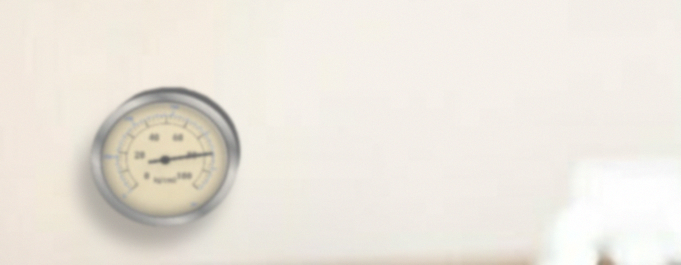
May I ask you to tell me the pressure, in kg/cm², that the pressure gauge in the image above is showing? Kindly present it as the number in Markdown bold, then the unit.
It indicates **80** kg/cm²
